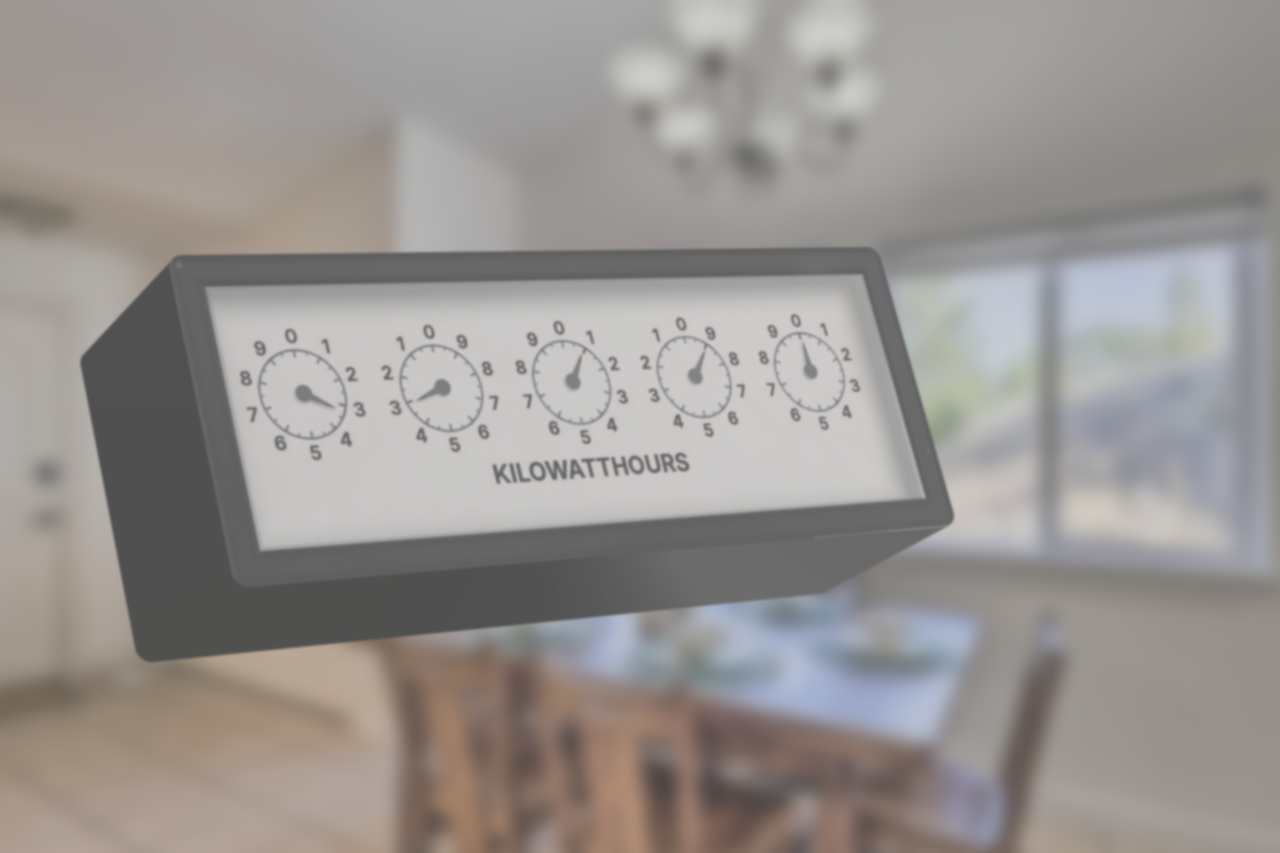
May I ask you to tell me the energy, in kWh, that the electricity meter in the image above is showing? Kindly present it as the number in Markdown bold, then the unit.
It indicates **33090** kWh
